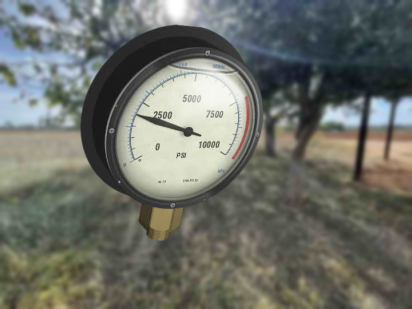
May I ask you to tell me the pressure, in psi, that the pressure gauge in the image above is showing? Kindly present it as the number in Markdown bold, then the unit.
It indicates **2000** psi
